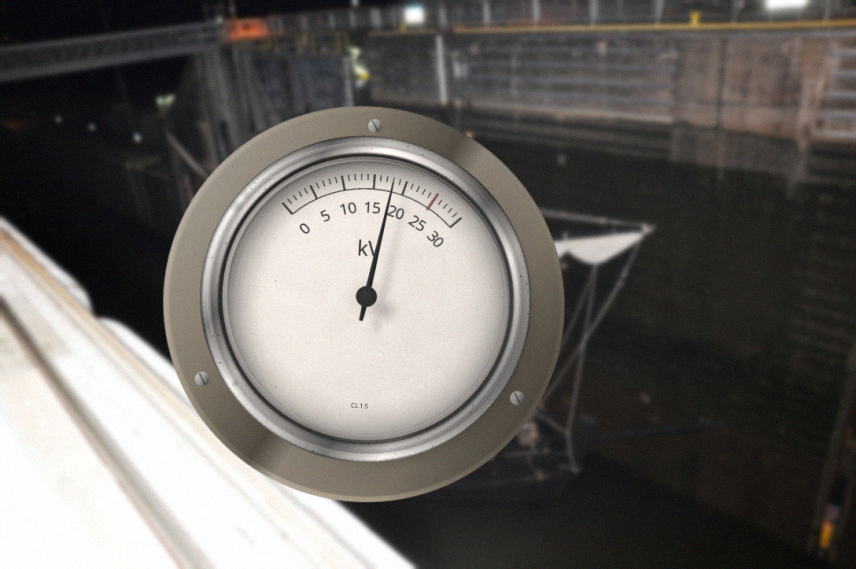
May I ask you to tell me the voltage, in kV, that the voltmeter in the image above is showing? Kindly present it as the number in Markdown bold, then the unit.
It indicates **18** kV
